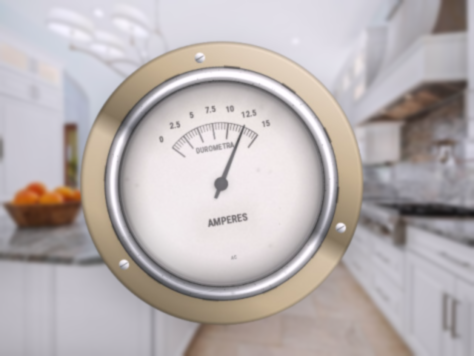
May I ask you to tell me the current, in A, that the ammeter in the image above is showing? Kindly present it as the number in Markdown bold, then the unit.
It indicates **12.5** A
